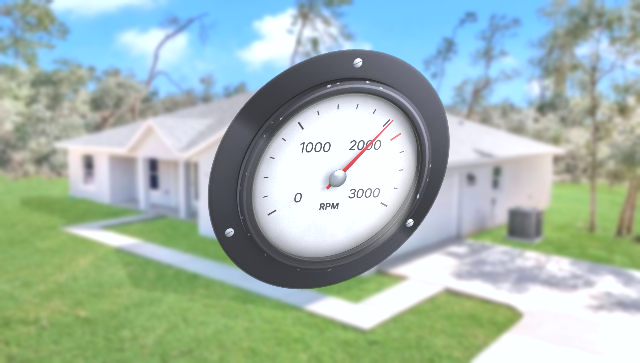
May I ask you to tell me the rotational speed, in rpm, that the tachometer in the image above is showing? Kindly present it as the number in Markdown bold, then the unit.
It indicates **2000** rpm
